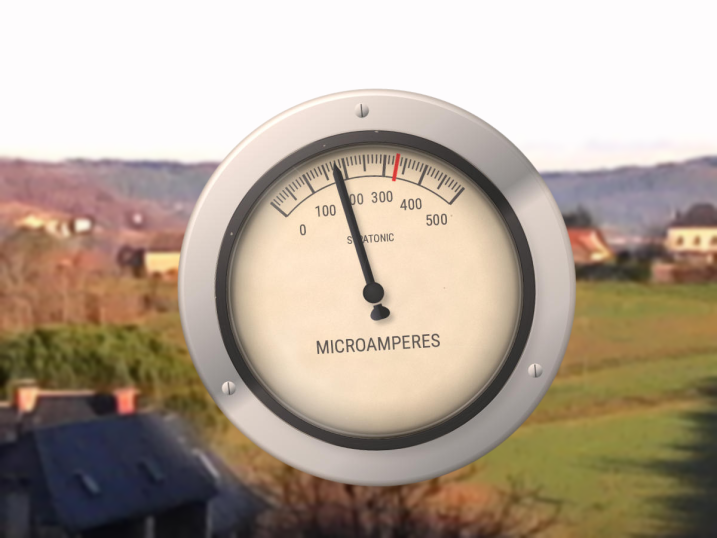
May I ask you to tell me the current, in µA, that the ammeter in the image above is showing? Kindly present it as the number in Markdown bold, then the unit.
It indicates **180** µA
